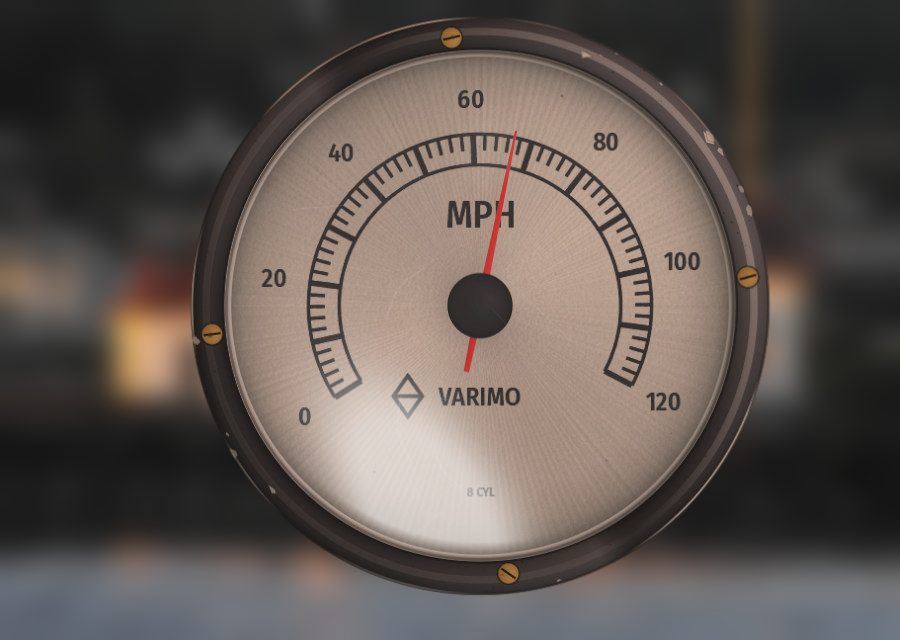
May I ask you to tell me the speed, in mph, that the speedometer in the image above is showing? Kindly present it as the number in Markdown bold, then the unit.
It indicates **67** mph
